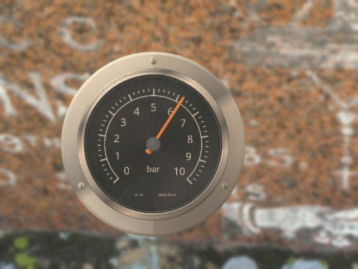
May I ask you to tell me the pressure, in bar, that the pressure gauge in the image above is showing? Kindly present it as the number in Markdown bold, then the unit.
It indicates **6.2** bar
